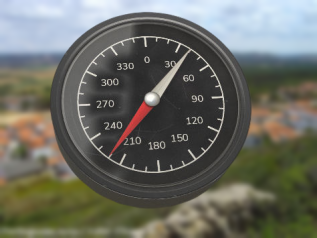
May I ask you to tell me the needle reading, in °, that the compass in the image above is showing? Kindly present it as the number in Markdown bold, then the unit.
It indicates **220** °
